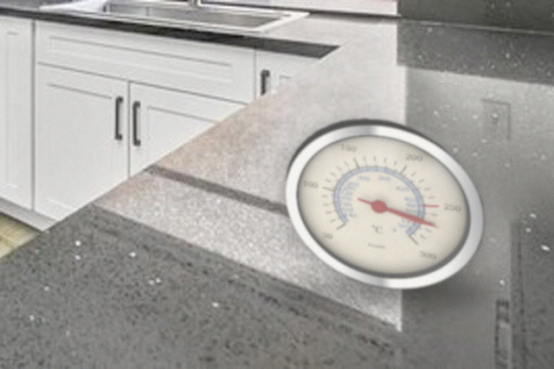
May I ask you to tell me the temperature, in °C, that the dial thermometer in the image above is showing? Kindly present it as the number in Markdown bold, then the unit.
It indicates **270** °C
